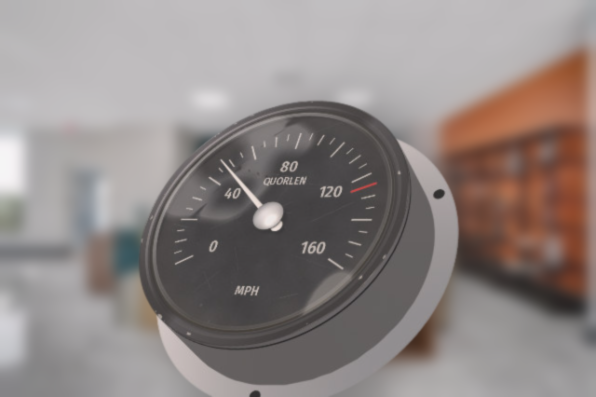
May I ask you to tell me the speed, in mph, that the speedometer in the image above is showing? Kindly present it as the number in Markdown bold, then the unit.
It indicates **47.5** mph
